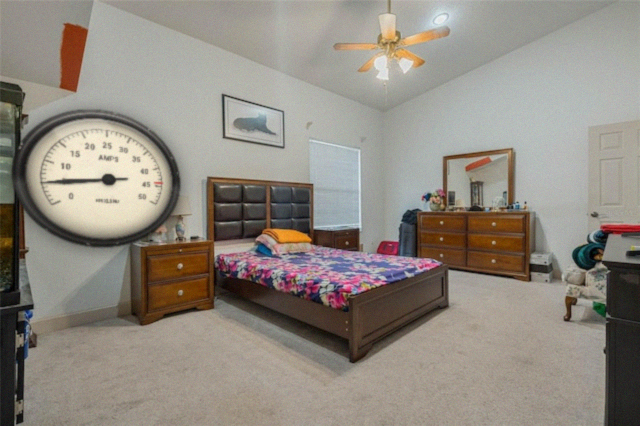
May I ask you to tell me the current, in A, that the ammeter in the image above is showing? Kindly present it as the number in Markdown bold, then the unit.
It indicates **5** A
